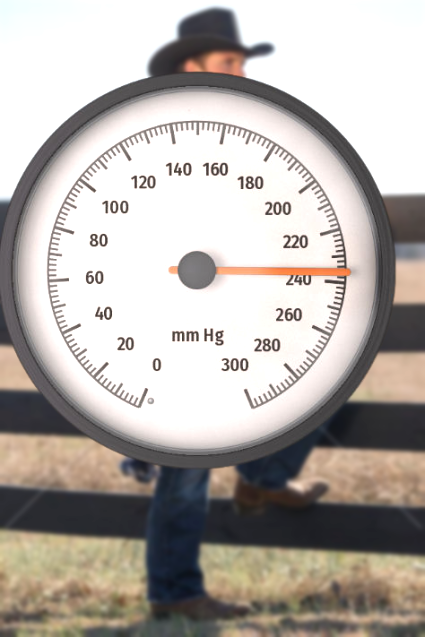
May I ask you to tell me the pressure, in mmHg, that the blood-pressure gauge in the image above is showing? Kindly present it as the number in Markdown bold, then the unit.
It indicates **236** mmHg
